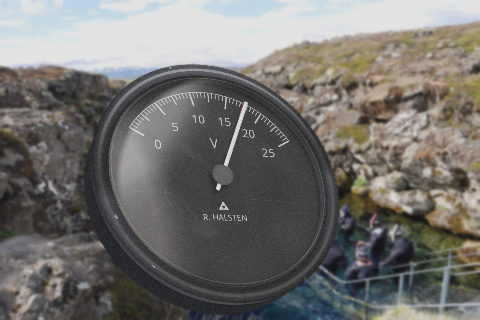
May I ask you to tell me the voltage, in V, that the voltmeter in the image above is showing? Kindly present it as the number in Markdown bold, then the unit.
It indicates **17.5** V
